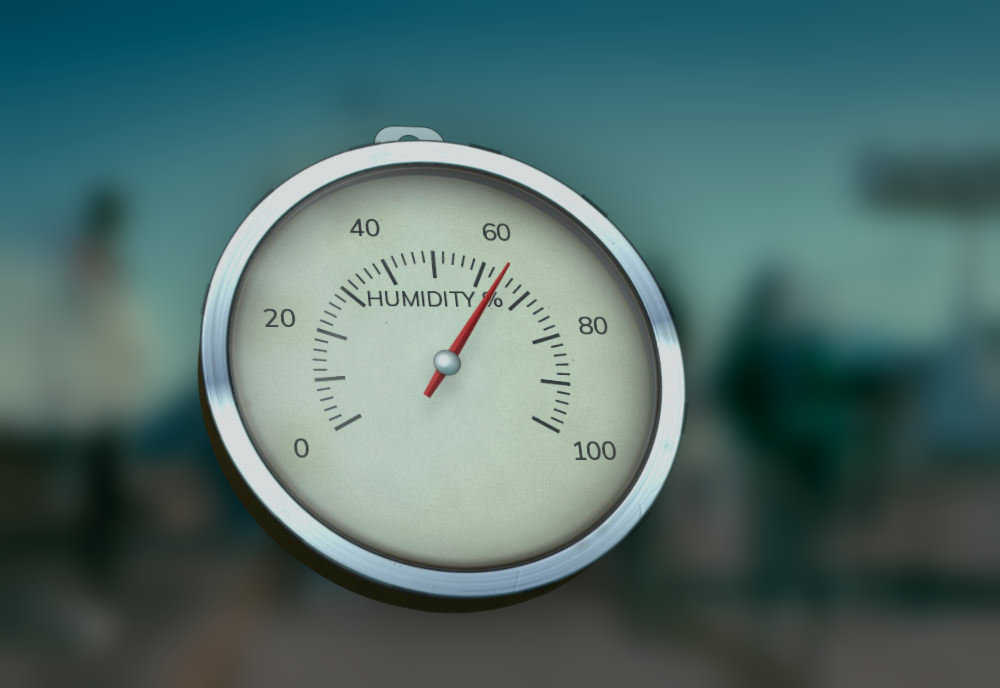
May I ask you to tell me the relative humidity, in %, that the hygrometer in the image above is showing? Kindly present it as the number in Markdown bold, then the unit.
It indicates **64** %
